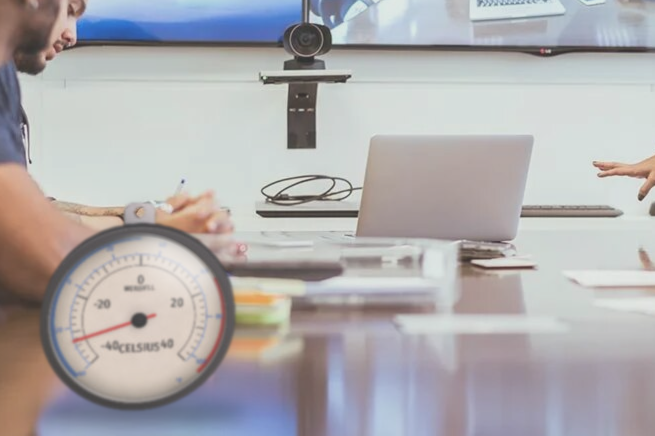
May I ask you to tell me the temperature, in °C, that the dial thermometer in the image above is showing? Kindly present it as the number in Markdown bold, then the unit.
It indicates **-32** °C
